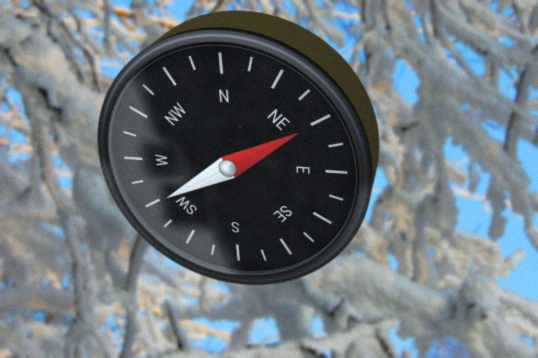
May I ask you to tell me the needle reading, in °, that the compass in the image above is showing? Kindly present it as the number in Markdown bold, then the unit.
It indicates **60** °
